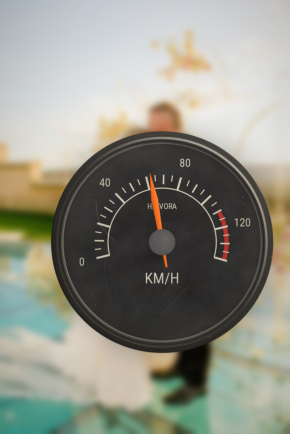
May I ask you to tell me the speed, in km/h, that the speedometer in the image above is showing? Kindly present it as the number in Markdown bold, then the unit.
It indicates **62.5** km/h
